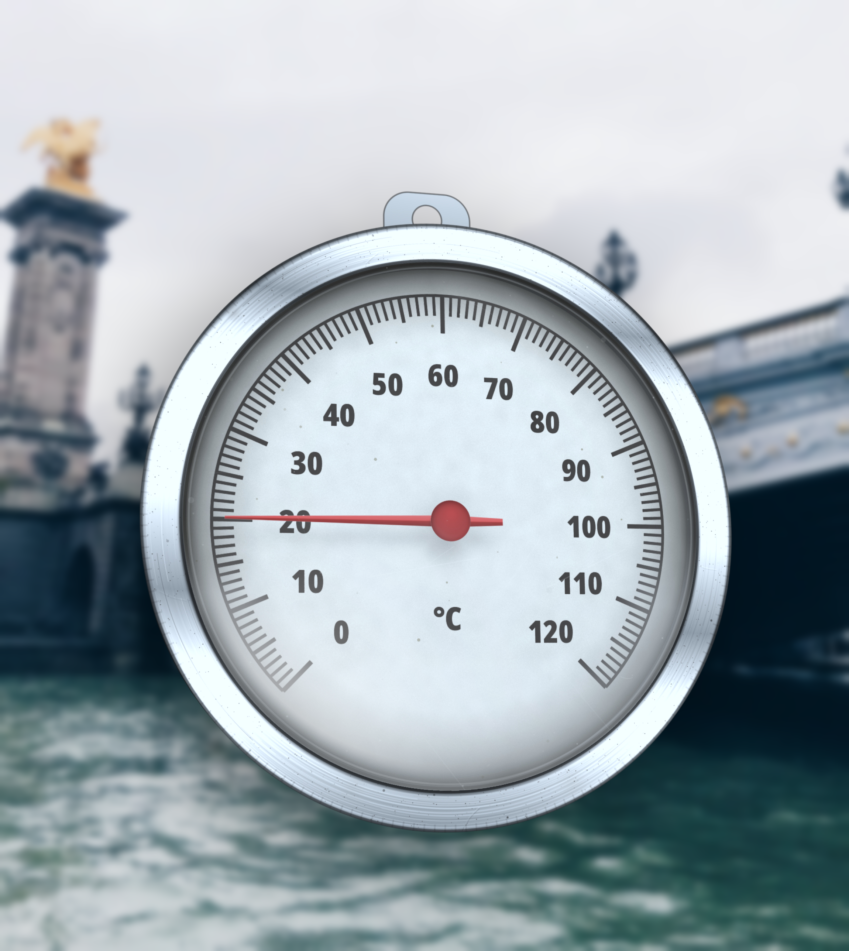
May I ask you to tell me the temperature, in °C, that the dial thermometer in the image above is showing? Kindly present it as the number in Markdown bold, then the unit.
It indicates **20** °C
